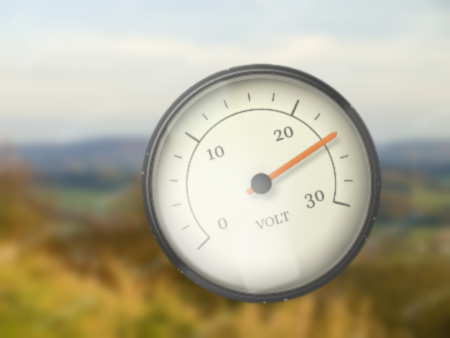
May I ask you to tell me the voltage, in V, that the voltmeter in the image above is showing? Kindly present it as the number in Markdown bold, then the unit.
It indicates **24** V
